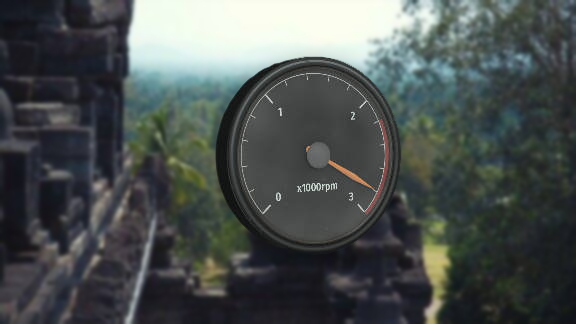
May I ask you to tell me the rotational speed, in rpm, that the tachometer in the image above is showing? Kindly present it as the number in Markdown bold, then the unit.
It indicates **2800** rpm
